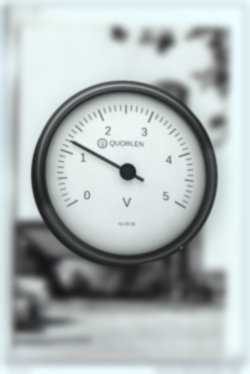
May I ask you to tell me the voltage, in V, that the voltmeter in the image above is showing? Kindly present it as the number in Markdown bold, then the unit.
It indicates **1.2** V
